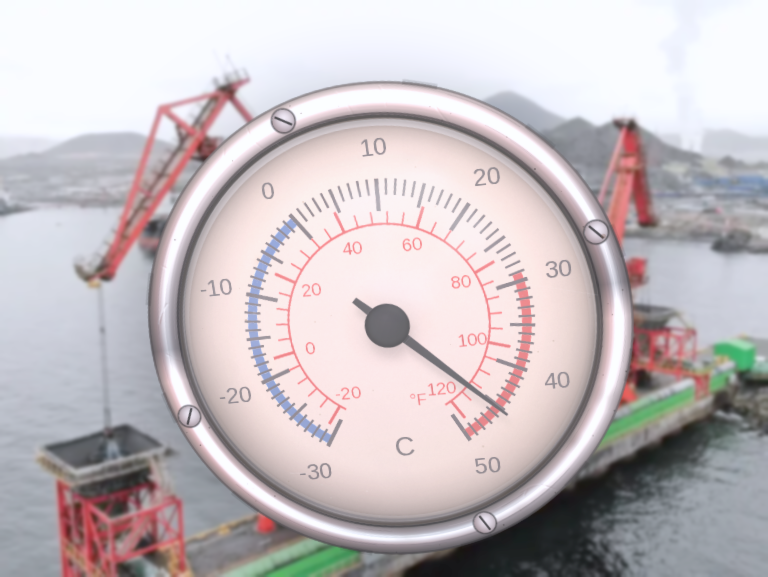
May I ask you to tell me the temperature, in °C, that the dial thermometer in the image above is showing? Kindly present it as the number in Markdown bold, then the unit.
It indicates **45** °C
